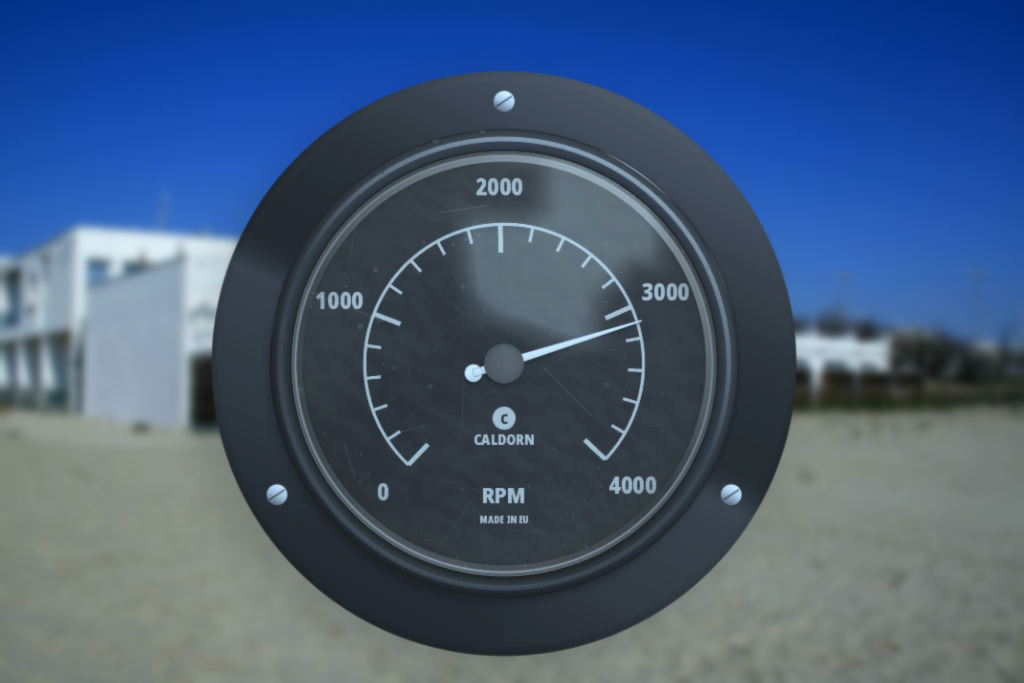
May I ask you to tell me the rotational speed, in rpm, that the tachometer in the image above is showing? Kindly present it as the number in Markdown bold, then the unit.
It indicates **3100** rpm
